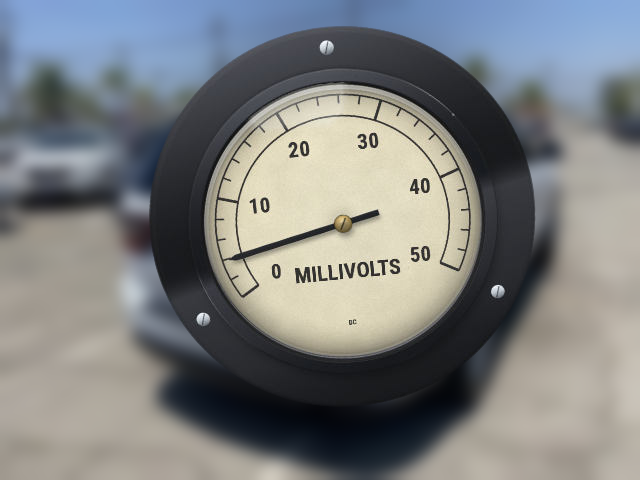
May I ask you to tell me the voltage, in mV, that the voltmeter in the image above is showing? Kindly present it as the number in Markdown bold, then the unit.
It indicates **4** mV
